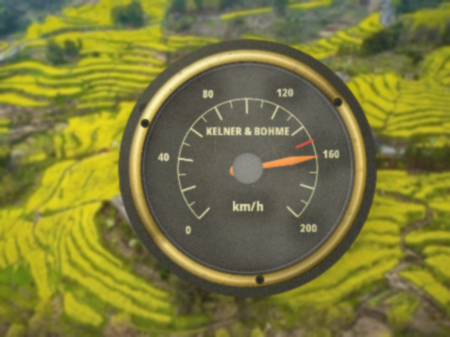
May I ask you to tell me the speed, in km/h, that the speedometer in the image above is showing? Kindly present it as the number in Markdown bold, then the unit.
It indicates **160** km/h
